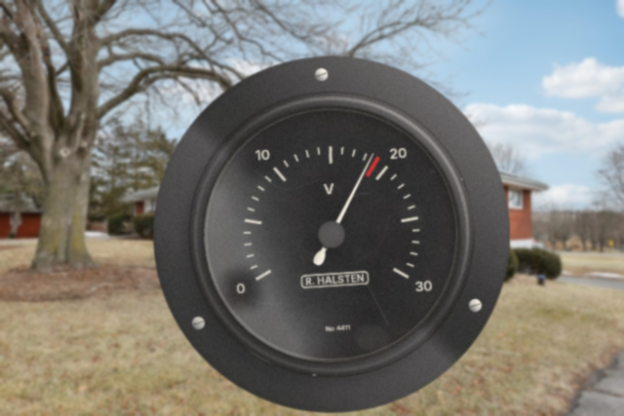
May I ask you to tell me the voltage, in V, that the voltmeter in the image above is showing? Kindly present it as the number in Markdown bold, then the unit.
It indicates **18.5** V
